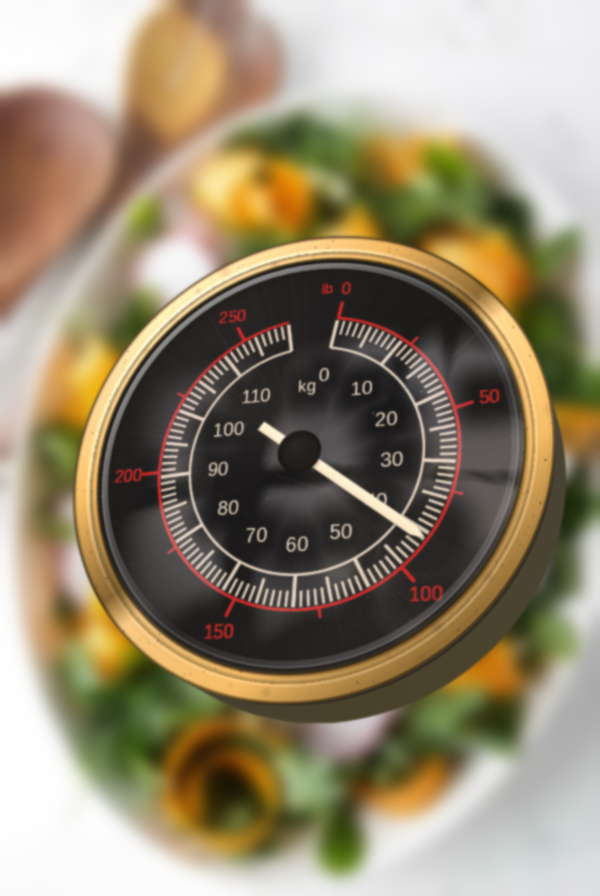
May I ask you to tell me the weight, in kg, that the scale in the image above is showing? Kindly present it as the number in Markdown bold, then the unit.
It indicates **41** kg
